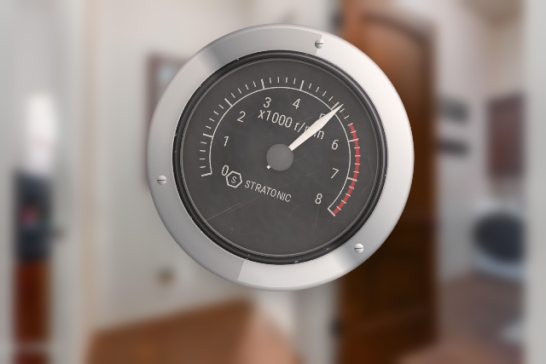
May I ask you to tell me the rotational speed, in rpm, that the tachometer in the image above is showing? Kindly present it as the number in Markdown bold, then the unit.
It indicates **5100** rpm
